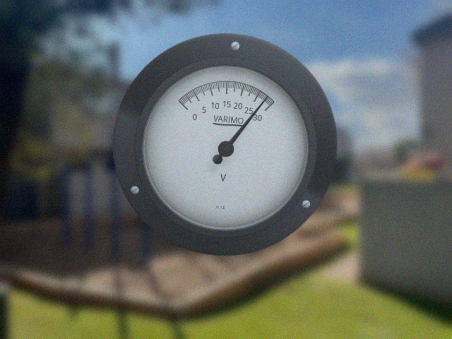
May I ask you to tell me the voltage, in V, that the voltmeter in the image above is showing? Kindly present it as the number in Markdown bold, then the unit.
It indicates **27.5** V
